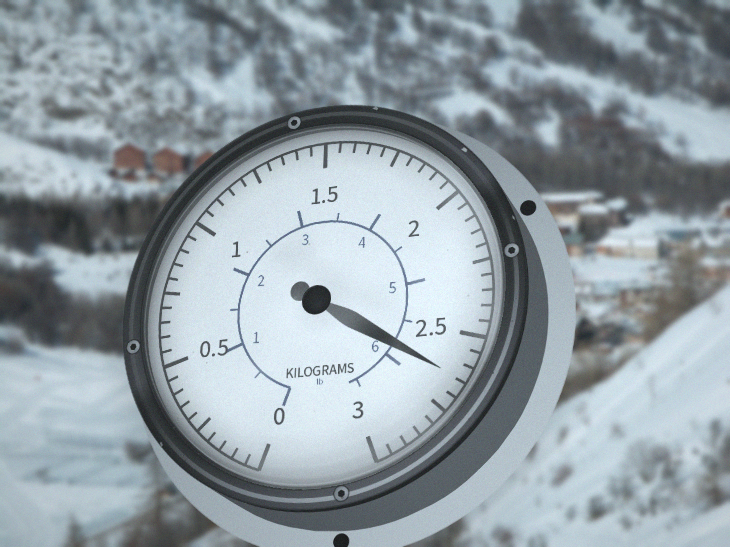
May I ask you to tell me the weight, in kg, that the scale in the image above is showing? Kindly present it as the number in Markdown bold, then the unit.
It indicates **2.65** kg
